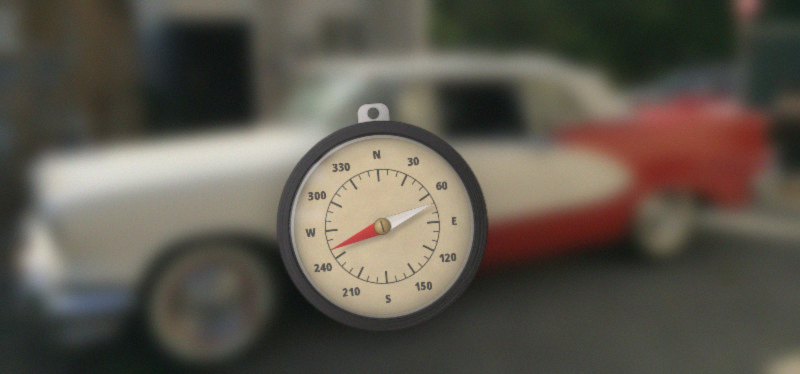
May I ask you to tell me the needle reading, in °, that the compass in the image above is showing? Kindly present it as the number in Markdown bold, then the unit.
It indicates **250** °
